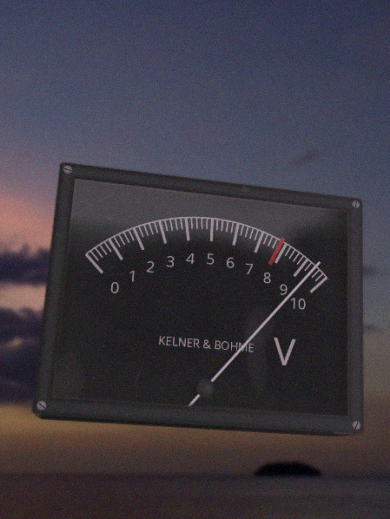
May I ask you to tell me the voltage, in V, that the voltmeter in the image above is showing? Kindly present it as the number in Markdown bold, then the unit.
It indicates **9.4** V
